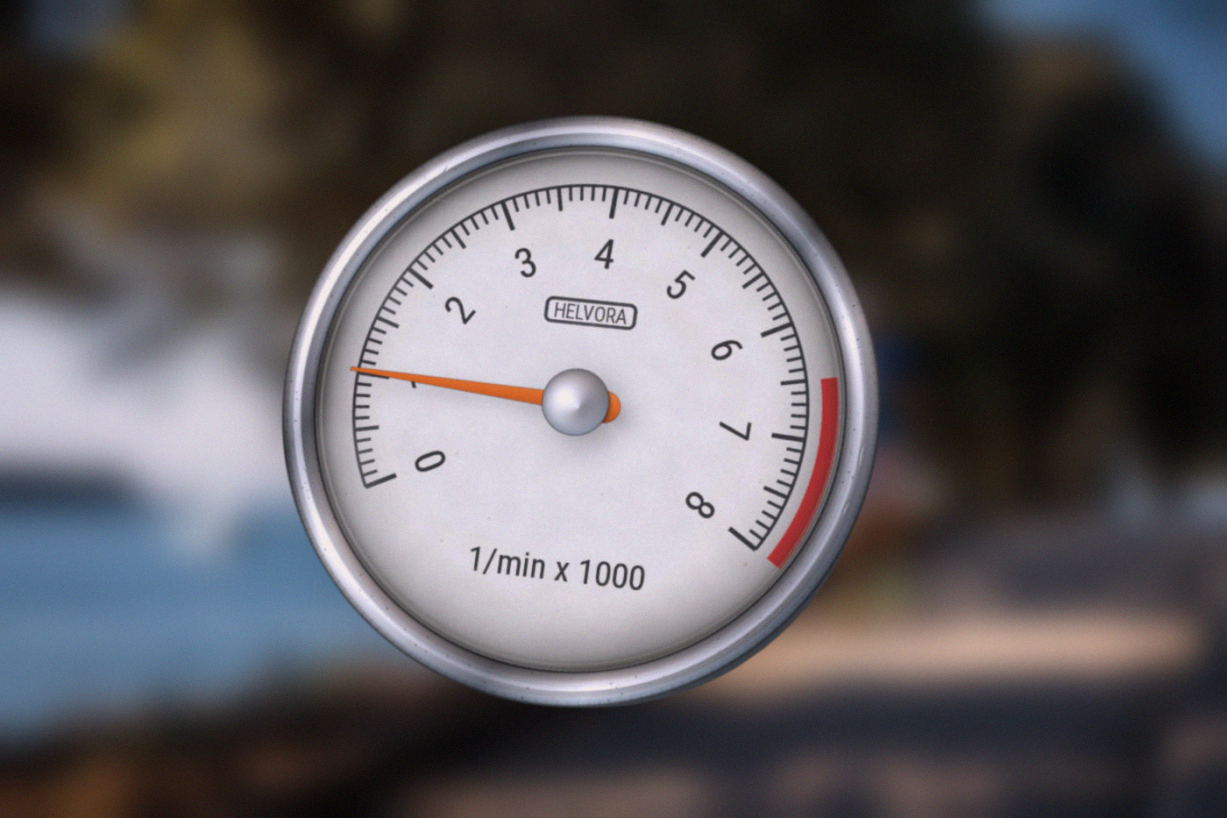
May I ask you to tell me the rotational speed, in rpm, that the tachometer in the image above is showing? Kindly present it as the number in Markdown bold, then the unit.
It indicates **1000** rpm
